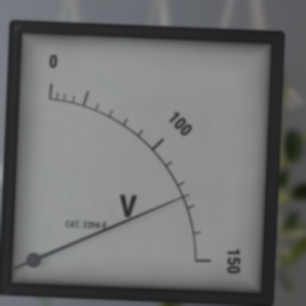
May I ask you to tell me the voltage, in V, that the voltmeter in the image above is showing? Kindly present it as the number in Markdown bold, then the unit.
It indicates **125** V
